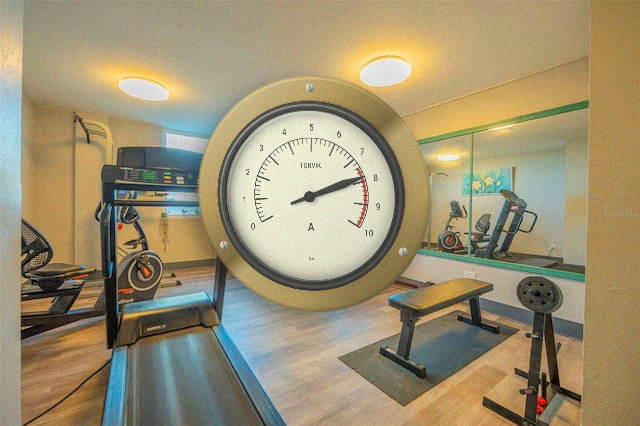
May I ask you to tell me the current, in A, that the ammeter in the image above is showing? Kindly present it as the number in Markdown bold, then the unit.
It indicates **7.8** A
